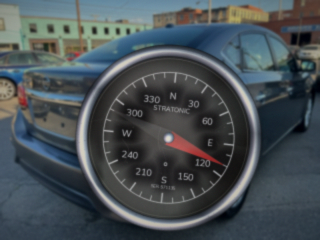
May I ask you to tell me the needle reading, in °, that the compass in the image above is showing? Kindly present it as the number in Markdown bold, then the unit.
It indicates **110** °
